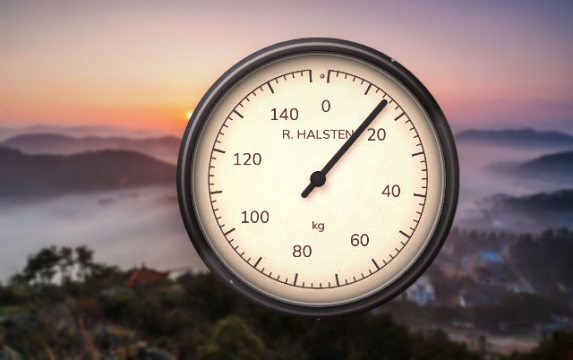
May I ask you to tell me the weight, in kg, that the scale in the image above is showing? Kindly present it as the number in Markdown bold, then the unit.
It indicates **15** kg
